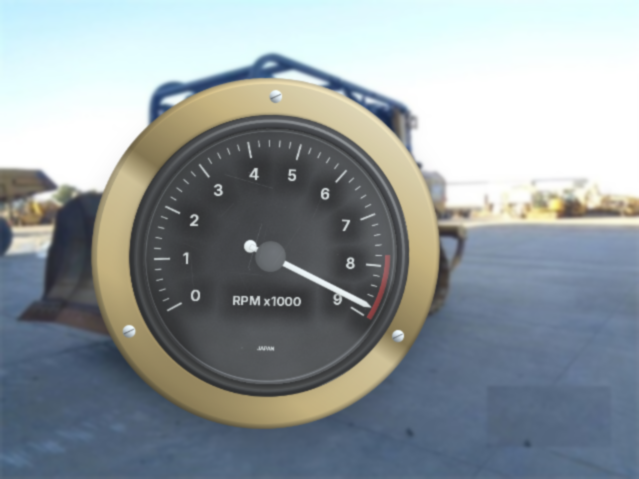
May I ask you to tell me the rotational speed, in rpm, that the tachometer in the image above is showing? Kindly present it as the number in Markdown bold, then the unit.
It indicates **8800** rpm
